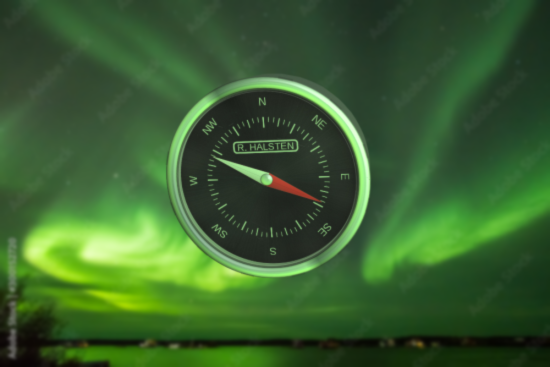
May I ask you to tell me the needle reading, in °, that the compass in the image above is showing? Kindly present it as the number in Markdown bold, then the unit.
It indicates **115** °
